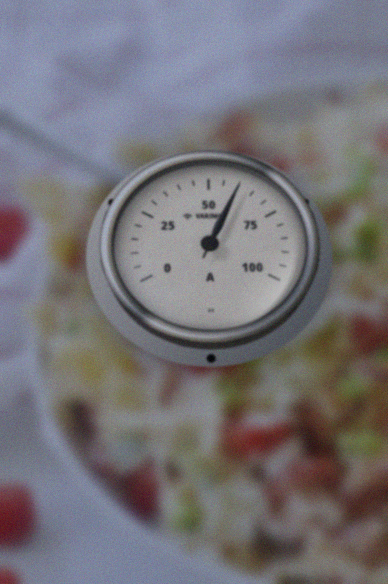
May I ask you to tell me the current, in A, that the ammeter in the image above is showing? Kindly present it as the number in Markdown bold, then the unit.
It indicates **60** A
